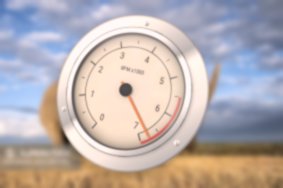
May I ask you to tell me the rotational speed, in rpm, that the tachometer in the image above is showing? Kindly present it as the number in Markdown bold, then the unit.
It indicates **6750** rpm
